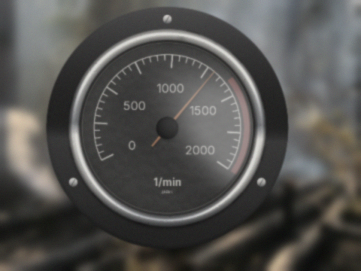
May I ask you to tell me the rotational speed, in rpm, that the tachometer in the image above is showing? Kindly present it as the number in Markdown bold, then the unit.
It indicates **1300** rpm
